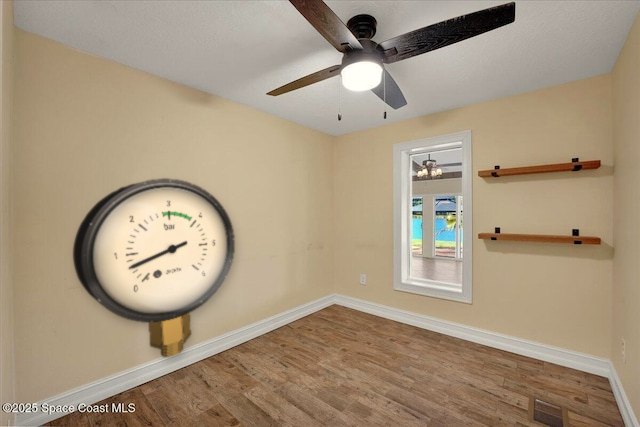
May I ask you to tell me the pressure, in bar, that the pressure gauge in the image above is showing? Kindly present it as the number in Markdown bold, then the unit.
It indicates **0.6** bar
